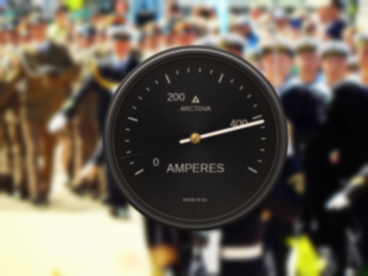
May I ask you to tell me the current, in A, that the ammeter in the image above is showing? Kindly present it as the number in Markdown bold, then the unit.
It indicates **410** A
